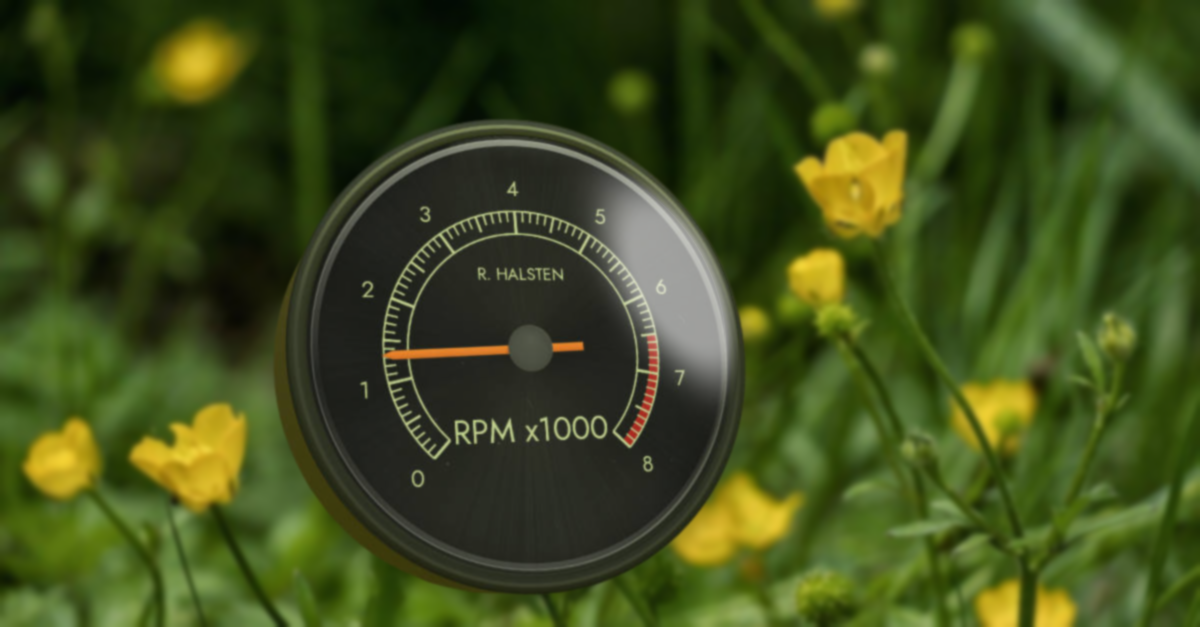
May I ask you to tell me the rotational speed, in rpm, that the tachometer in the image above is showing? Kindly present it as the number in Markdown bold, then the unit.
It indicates **1300** rpm
